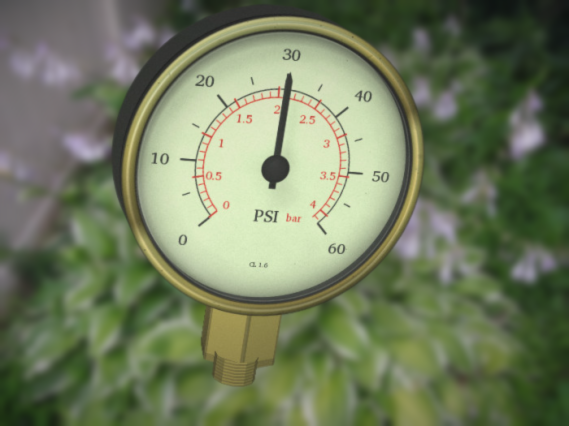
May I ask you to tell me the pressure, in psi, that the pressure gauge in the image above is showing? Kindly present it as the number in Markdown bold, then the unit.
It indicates **30** psi
